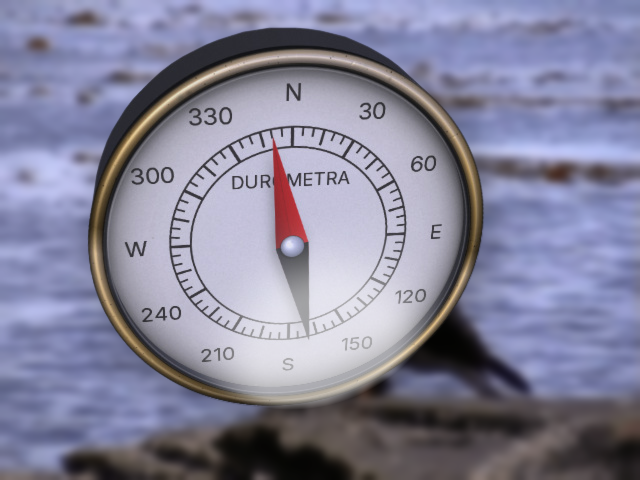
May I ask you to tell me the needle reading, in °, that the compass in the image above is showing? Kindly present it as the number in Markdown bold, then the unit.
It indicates **350** °
